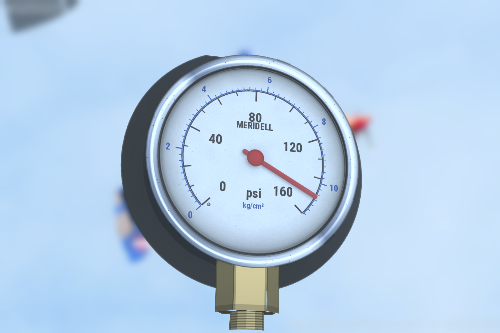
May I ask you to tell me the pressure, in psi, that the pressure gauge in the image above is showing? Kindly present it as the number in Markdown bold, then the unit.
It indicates **150** psi
